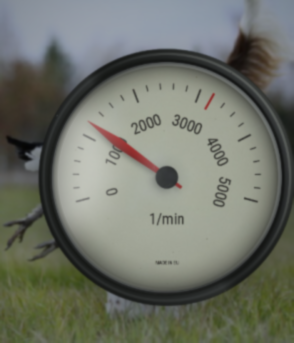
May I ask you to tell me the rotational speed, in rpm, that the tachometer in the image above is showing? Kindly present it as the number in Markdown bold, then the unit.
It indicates **1200** rpm
